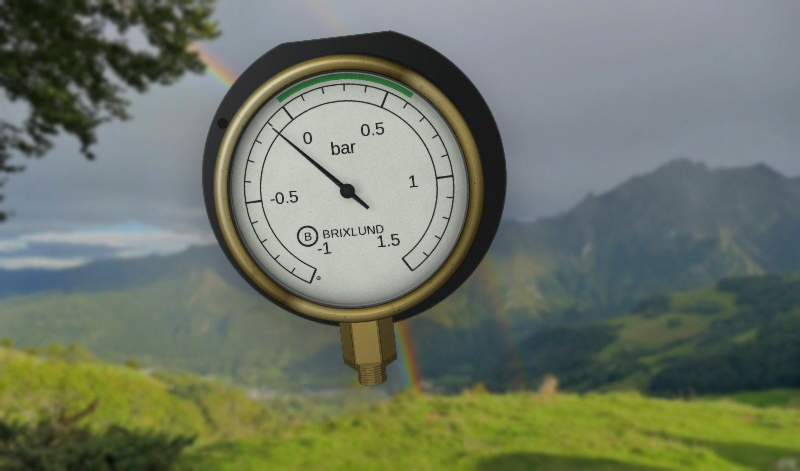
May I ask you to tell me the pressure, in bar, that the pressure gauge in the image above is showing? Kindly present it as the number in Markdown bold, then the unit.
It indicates **-0.1** bar
